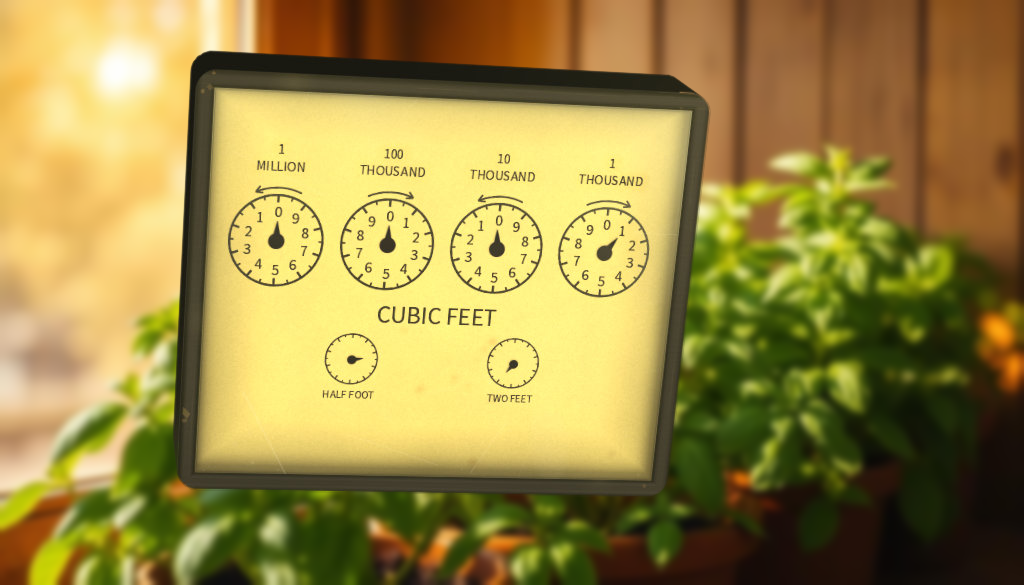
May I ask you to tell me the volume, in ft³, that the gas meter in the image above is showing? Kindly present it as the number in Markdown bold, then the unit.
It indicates **100** ft³
